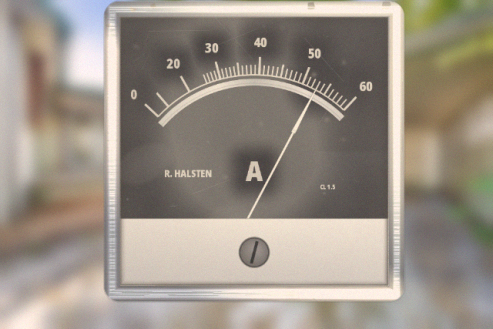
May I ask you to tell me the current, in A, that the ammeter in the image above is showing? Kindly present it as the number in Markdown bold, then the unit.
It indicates **53** A
